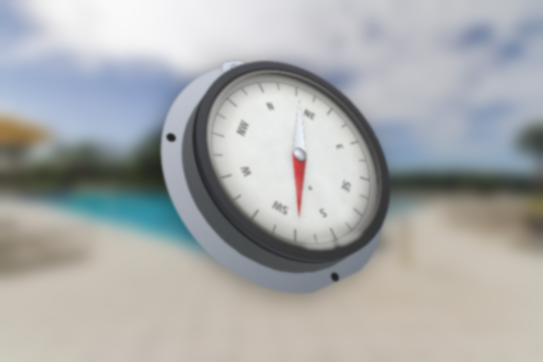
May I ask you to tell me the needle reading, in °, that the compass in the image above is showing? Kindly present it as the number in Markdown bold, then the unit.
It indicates **210** °
